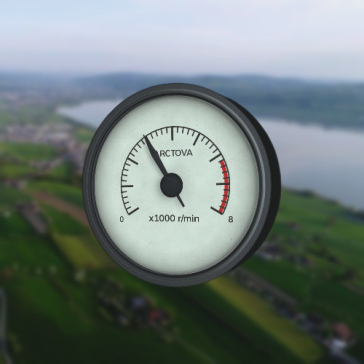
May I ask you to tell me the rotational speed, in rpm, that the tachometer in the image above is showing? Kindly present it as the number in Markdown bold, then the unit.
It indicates **3000** rpm
